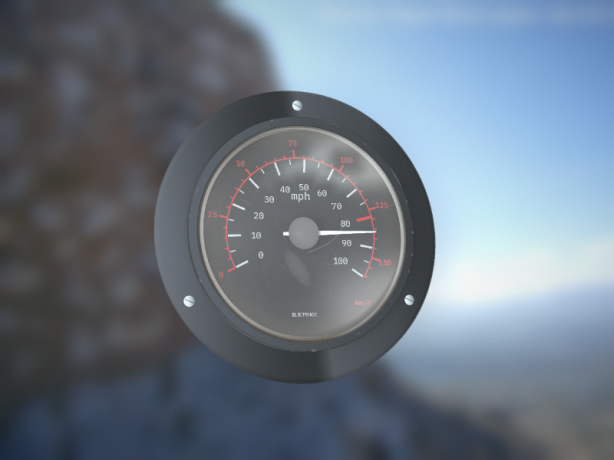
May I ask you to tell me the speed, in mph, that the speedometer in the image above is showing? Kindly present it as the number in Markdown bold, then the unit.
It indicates **85** mph
